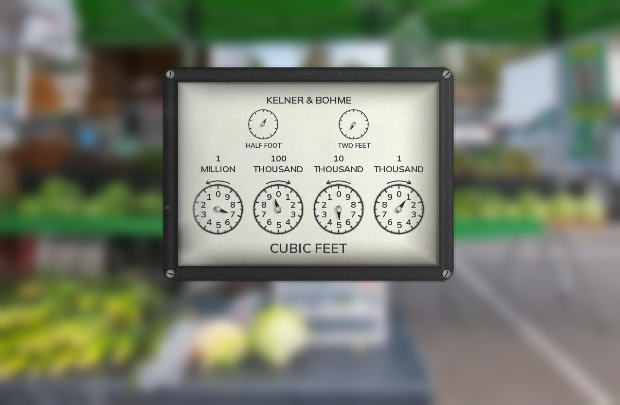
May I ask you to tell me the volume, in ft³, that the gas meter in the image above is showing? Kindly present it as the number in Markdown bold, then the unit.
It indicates **695100** ft³
